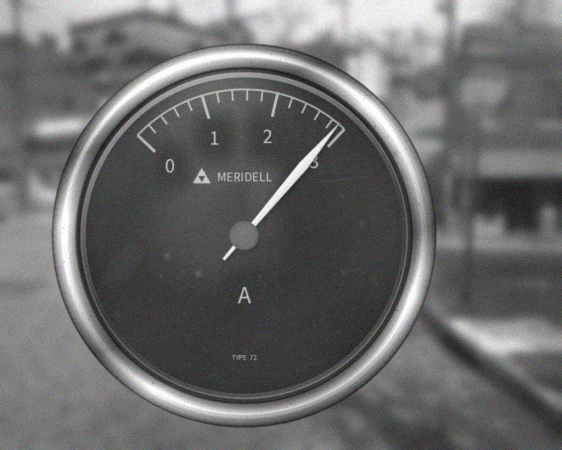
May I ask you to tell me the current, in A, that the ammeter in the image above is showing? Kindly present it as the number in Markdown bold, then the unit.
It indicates **2.9** A
